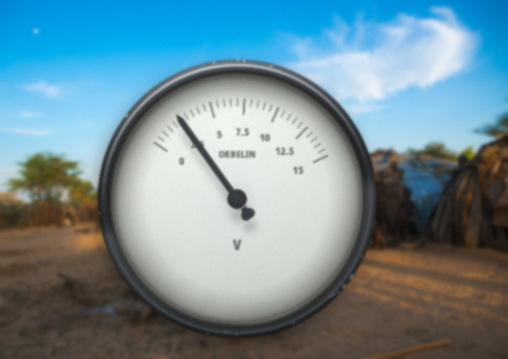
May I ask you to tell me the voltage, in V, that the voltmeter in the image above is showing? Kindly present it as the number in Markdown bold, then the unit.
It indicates **2.5** V
